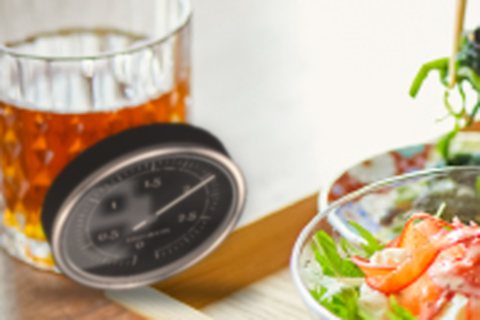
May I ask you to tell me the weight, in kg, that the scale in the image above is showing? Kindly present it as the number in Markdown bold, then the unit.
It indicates **2** kg
